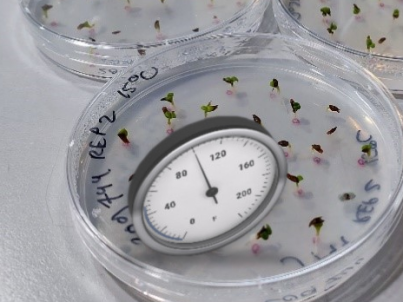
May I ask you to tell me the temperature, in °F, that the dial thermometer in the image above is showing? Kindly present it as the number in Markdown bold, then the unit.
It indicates **100** °F
